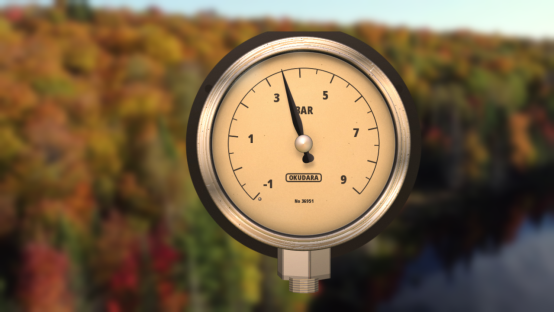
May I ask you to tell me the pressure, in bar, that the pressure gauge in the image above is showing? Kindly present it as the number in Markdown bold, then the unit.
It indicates **3.5** bar
